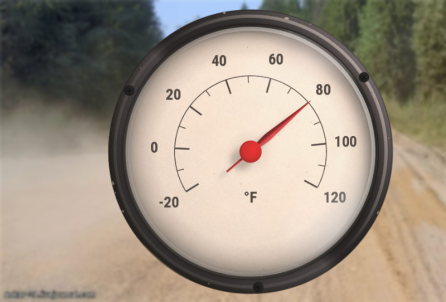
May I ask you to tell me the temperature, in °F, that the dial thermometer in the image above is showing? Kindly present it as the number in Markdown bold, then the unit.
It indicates **80** °F
